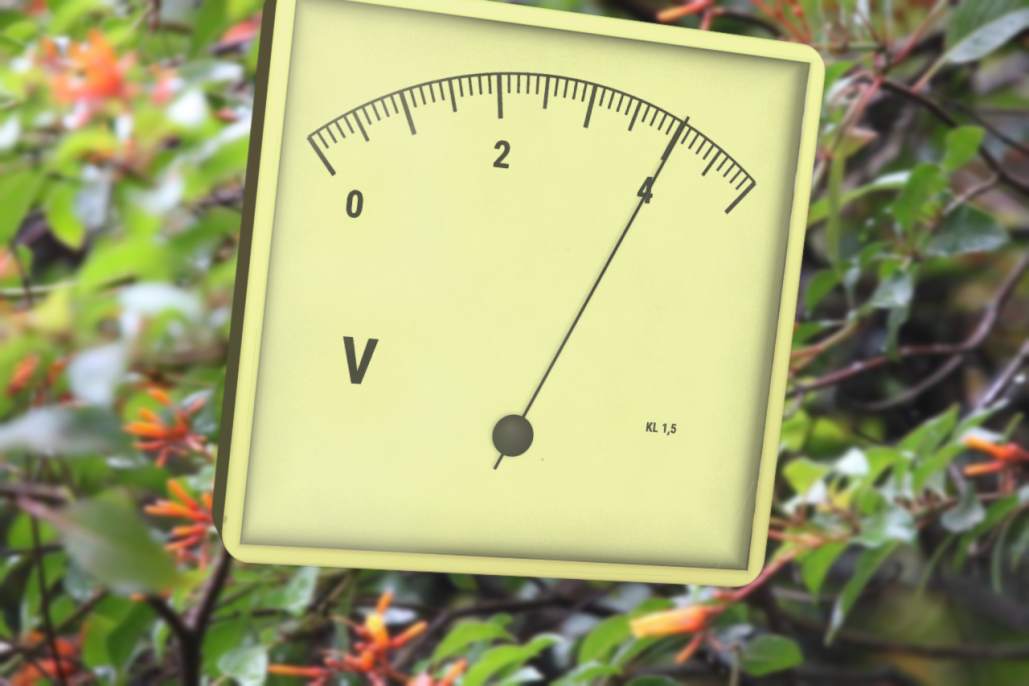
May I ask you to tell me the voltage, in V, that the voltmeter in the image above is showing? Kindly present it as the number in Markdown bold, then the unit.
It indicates **4** V
